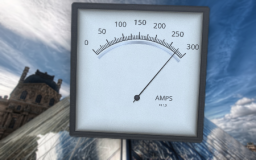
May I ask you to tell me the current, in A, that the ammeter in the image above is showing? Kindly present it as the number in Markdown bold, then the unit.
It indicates **275** A
